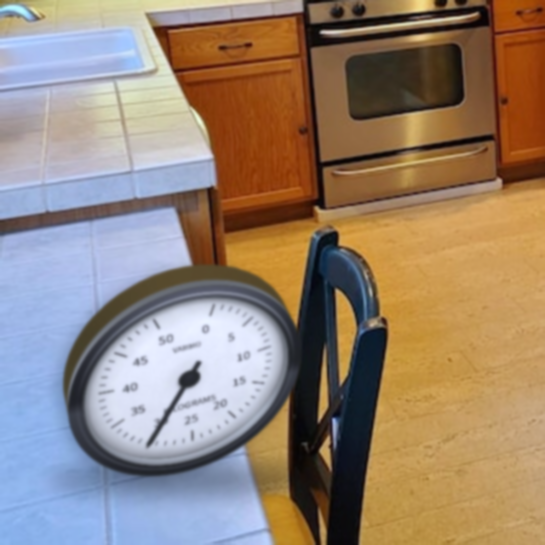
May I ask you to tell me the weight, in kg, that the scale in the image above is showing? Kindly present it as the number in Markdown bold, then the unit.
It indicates **30** kg
